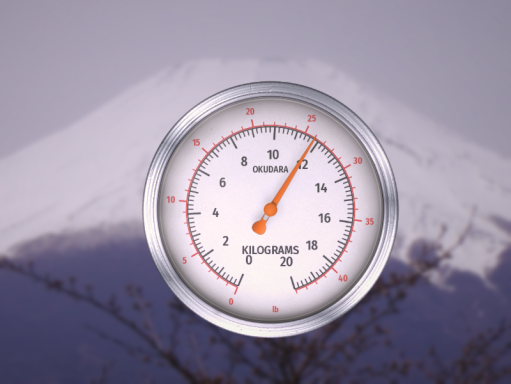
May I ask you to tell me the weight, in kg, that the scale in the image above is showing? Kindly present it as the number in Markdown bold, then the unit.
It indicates **11.8** kg
